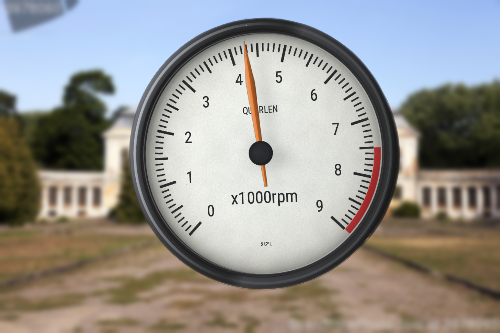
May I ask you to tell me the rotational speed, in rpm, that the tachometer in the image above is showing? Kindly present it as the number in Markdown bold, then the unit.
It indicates **4300** rpm
